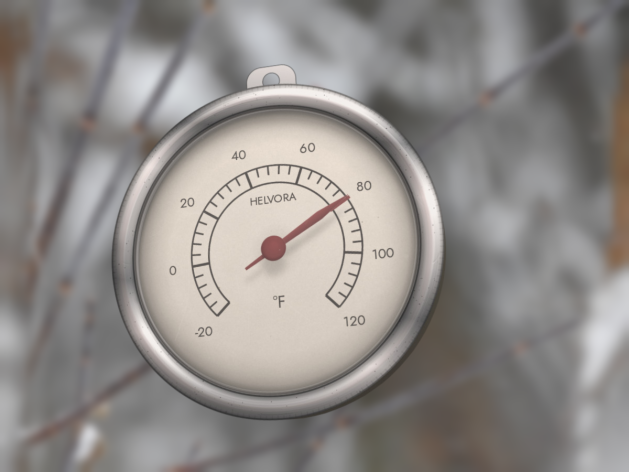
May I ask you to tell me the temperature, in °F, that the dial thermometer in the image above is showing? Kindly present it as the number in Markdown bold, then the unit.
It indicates **80** °F
